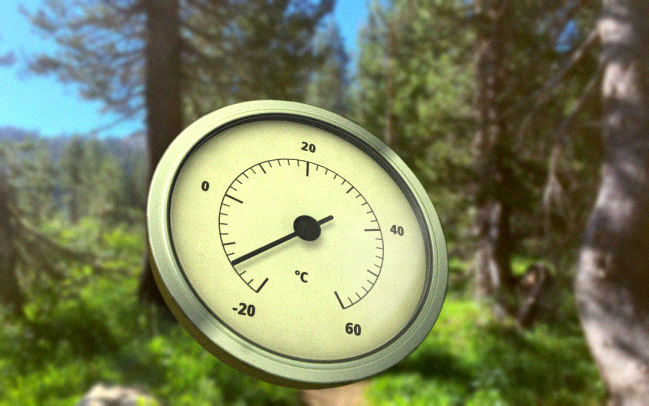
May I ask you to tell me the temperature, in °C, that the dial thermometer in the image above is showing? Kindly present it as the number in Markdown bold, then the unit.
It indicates **-14** °C
